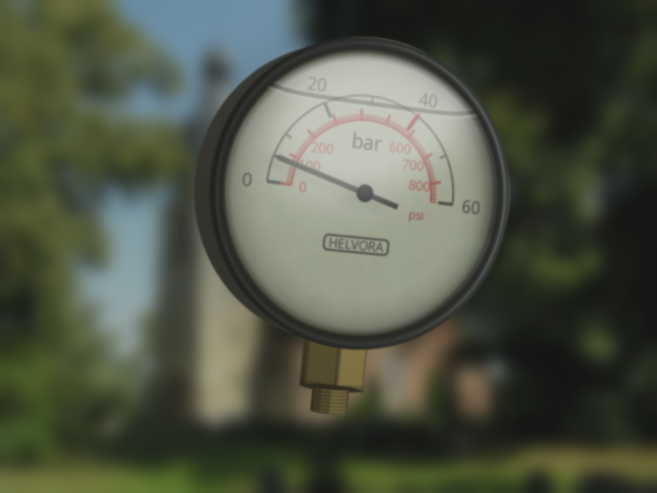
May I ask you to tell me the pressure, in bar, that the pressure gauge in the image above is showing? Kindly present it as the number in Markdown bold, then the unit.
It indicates **5** bar
